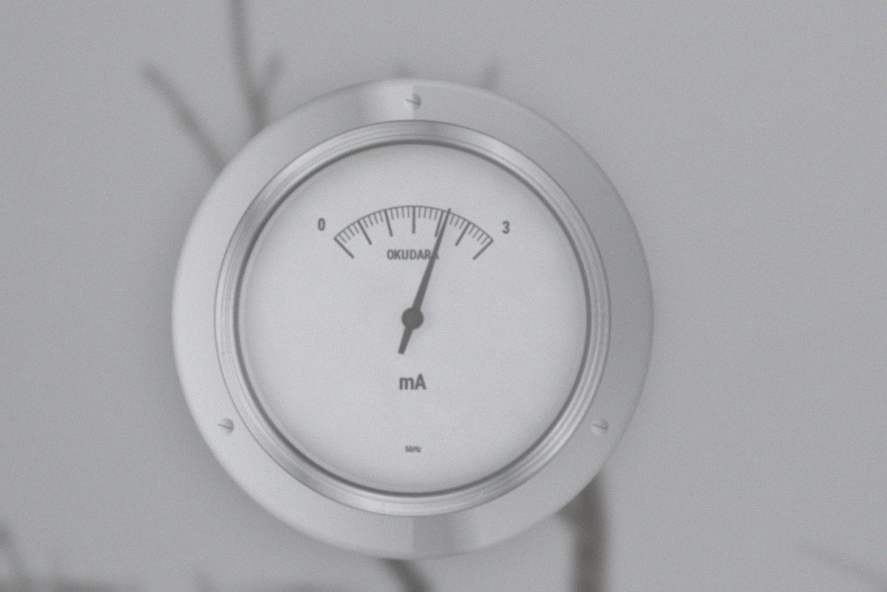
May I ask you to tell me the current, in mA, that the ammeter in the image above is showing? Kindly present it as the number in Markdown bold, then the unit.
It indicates **2.1** mA
